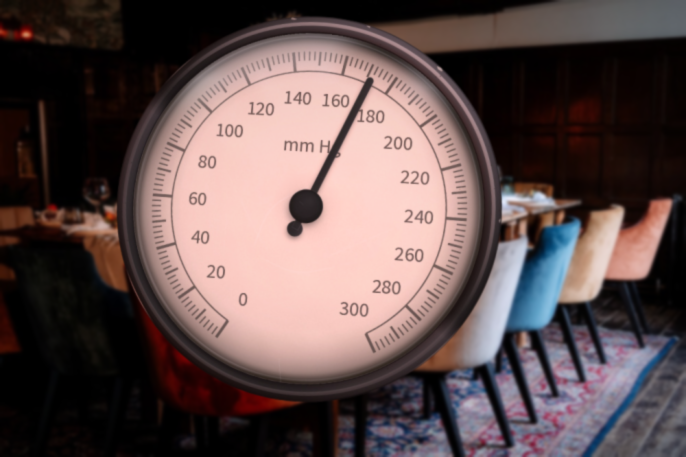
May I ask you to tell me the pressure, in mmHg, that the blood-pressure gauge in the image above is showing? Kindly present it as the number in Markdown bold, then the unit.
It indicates **172** mmHg
